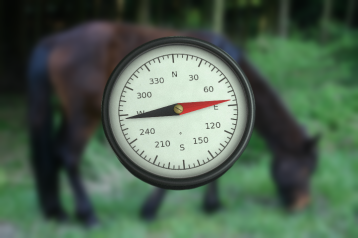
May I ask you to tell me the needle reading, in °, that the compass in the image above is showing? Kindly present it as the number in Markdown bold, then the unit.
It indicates **85** °
